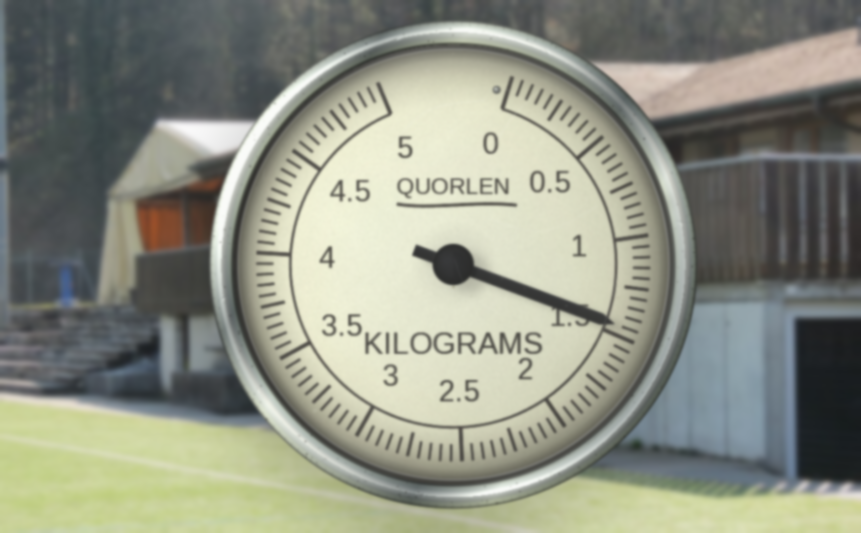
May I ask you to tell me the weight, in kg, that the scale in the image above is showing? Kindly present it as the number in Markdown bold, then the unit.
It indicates **1.45** kg
